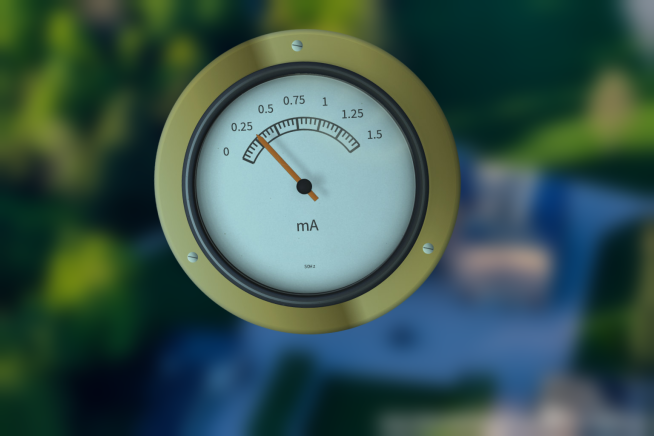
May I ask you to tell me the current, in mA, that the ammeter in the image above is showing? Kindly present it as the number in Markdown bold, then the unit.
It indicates **0.3** mA
